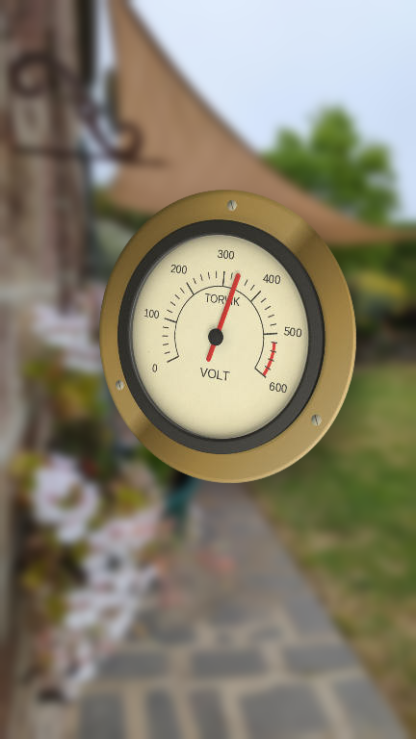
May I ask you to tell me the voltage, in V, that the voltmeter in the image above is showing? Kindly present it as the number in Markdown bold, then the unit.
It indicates **340** V
